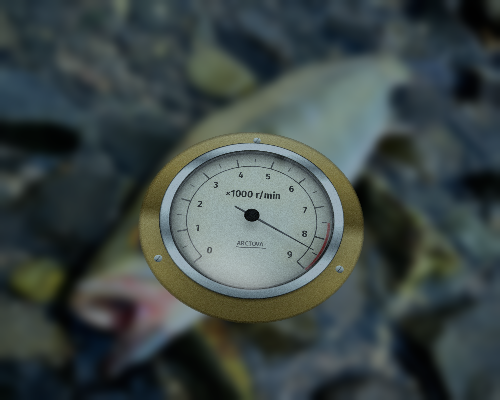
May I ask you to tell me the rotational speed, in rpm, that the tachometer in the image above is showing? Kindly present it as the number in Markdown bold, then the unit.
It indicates **8500** rpm
